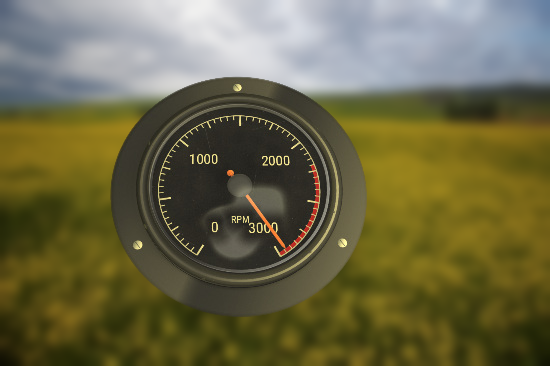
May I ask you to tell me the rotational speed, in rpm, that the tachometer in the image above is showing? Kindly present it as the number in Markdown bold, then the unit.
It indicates **2950** rpm
